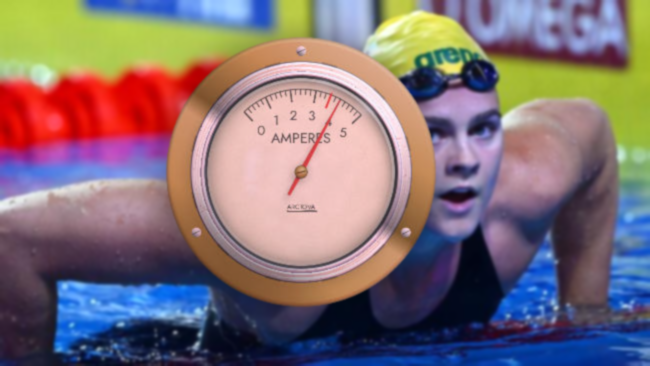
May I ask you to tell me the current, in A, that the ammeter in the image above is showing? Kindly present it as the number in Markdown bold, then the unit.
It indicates **4** A
